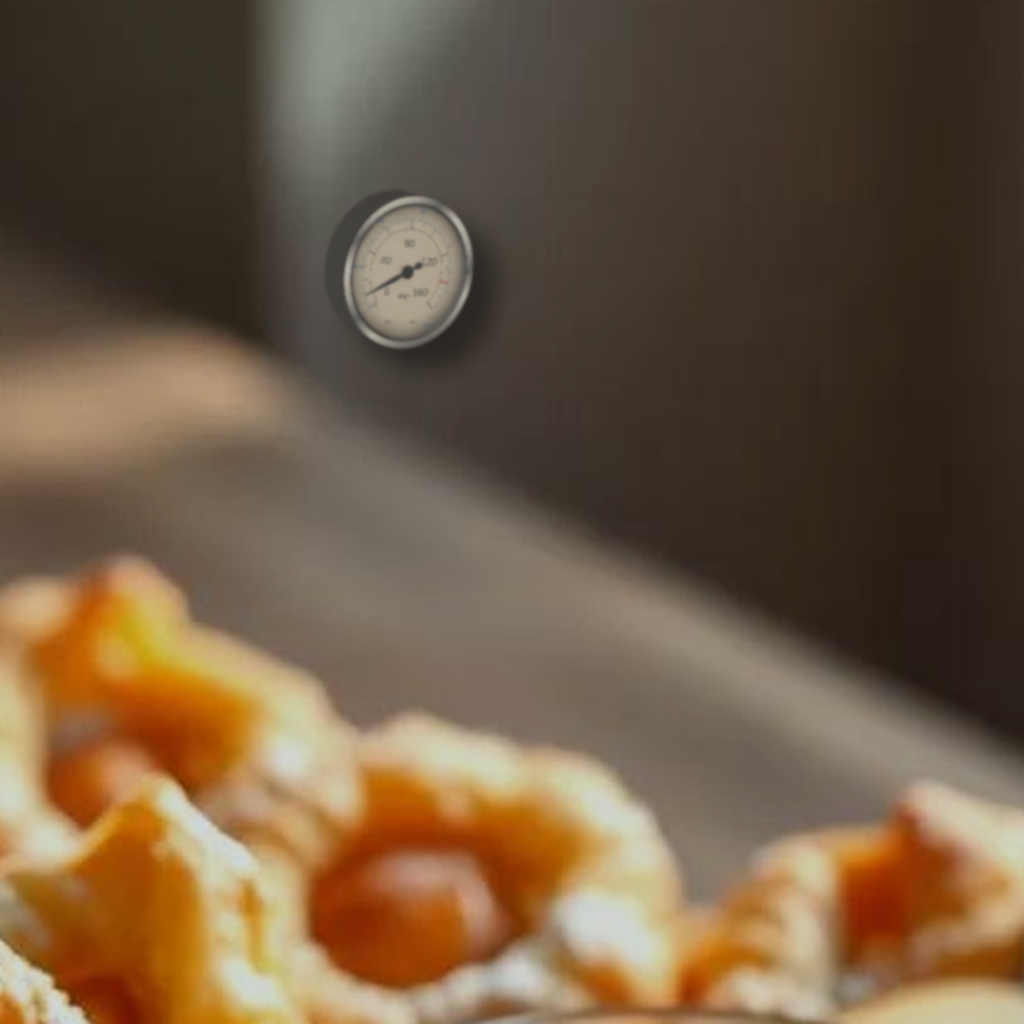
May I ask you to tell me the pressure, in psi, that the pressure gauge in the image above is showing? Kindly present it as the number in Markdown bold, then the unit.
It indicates **10** psi
